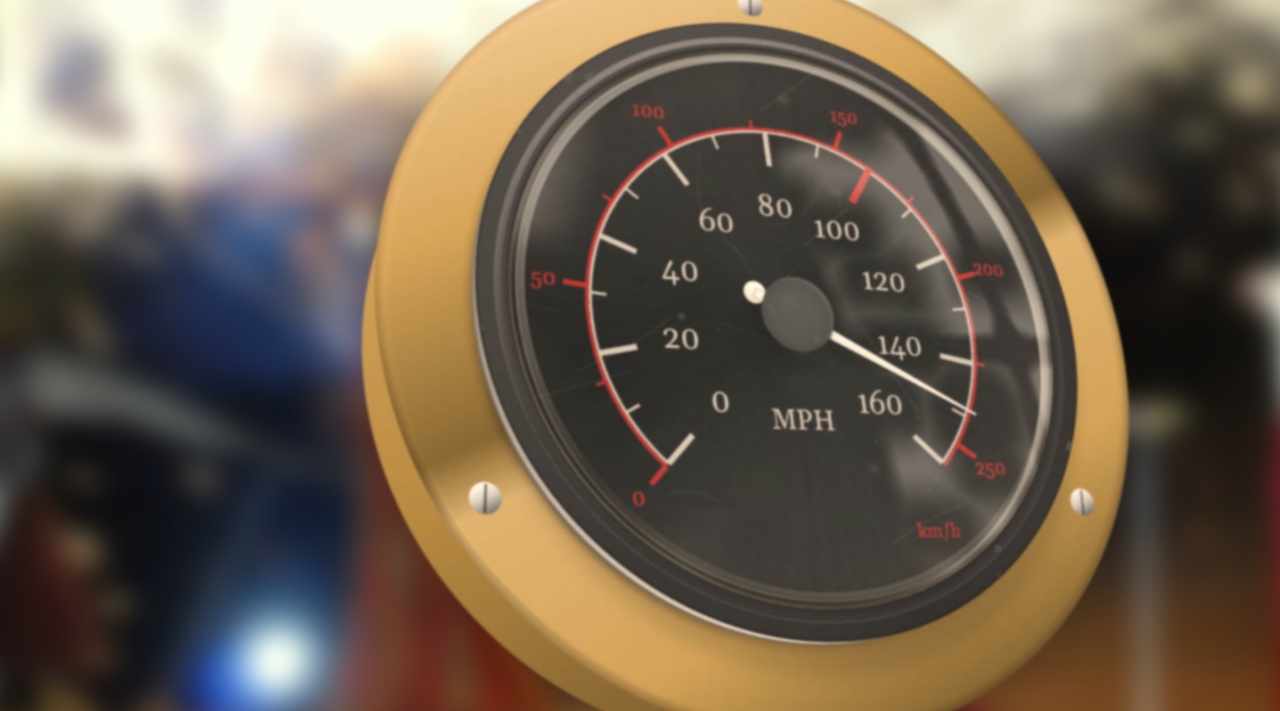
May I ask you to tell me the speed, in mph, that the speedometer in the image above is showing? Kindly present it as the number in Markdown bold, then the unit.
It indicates **150** mph
